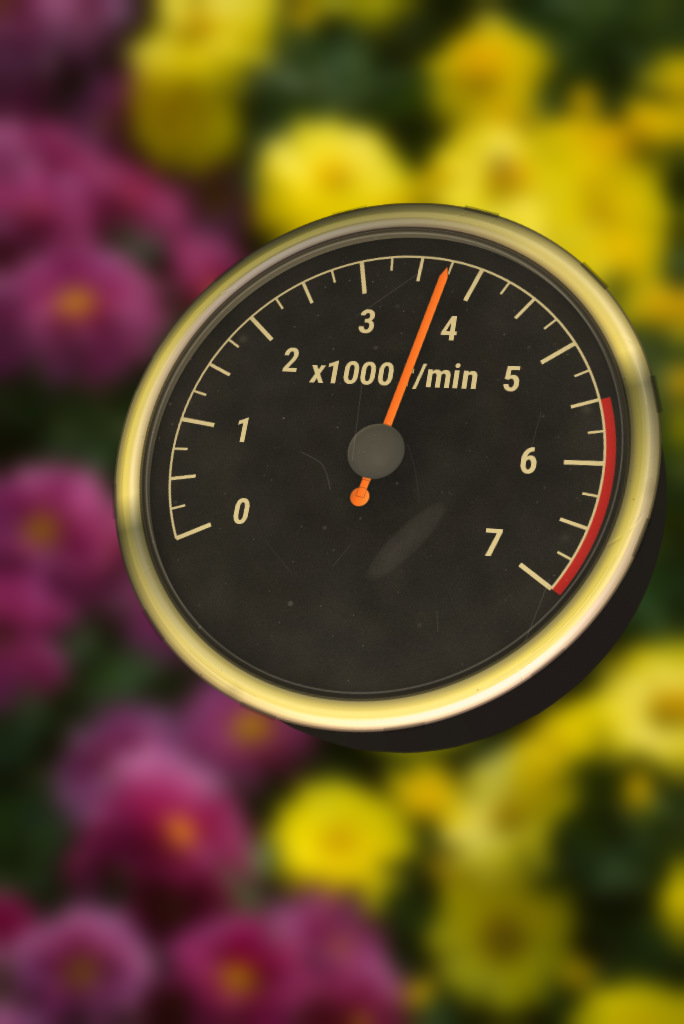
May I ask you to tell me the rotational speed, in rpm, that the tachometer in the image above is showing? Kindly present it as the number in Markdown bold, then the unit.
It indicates **3750** rpm
